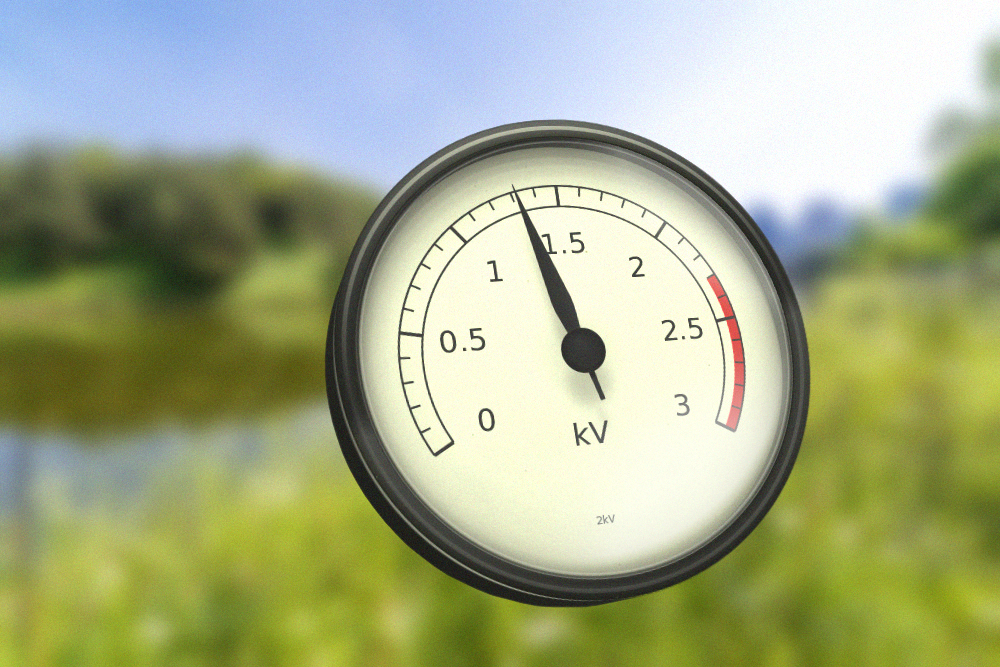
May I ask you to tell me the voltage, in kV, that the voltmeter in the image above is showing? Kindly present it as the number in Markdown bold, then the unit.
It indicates **1.3** kV
